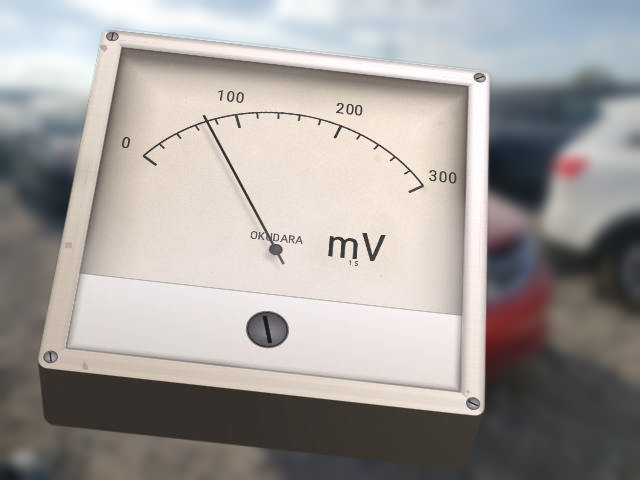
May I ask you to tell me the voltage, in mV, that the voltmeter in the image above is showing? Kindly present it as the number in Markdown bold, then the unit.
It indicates **70** mV
